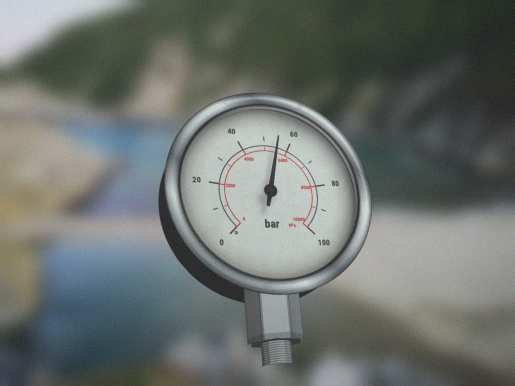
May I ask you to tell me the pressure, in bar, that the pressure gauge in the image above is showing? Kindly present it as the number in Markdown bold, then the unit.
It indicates **55** bar
